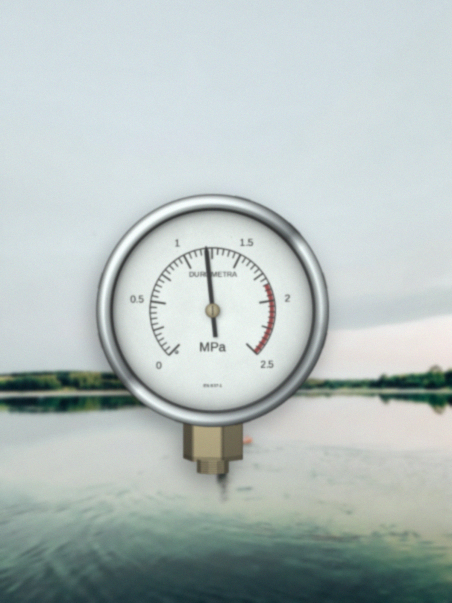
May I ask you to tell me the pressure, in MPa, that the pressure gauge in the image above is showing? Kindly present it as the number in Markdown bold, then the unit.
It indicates **1.2** MPa
